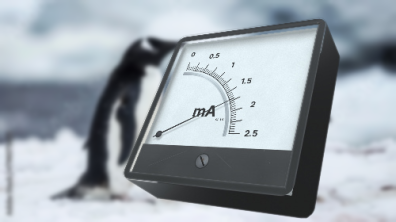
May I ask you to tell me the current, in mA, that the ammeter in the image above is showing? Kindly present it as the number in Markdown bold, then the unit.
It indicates **1.75** mA
